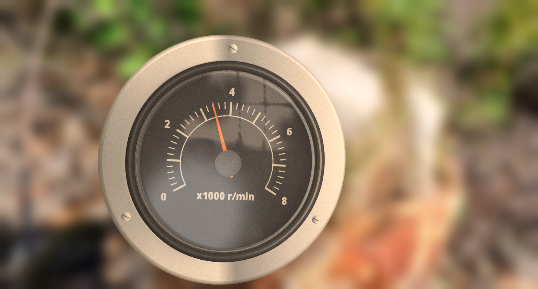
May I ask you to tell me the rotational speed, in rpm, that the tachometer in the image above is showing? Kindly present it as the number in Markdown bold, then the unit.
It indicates **3400** rpm
